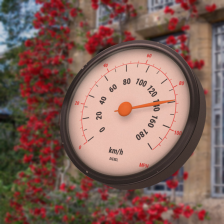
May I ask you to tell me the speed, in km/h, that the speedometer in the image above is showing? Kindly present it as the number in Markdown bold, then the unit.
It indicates **140** km/h
